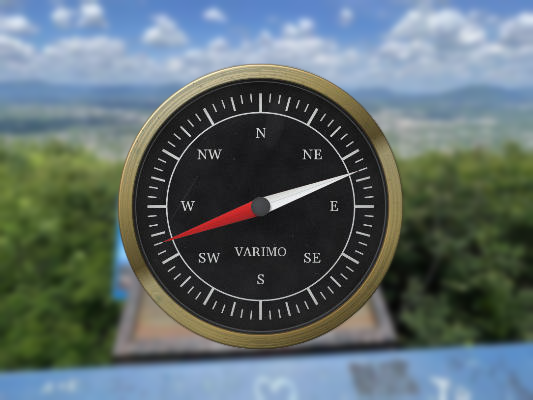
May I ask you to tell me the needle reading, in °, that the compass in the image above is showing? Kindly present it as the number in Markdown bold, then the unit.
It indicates **250** °
